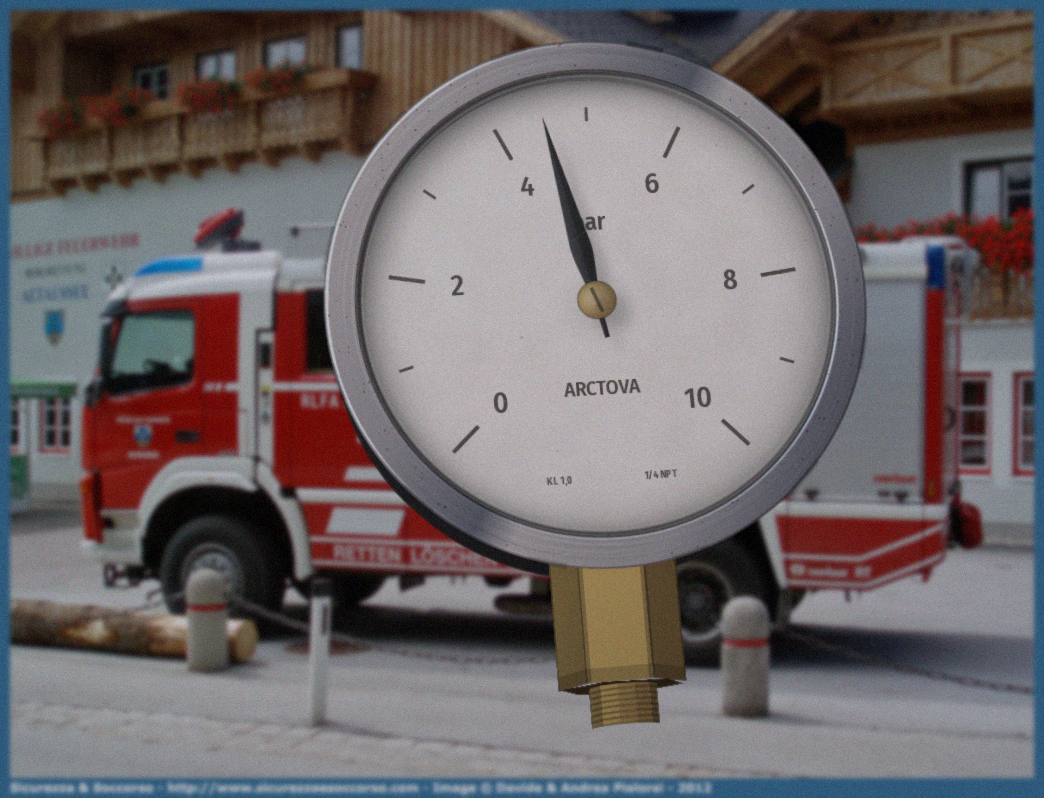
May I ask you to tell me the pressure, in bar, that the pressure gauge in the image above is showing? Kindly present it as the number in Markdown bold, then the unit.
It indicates **4.5** bar
